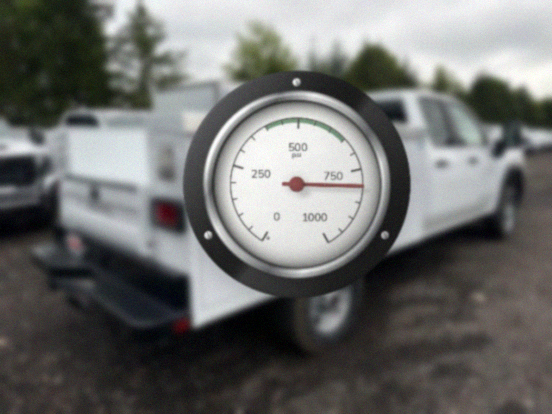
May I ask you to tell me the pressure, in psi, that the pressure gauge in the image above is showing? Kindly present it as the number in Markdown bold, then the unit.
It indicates **800** psi
